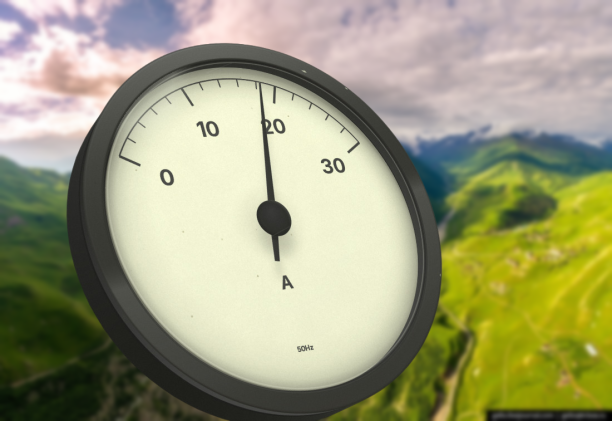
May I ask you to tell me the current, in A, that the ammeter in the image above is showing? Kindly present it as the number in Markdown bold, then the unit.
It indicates **18** A
